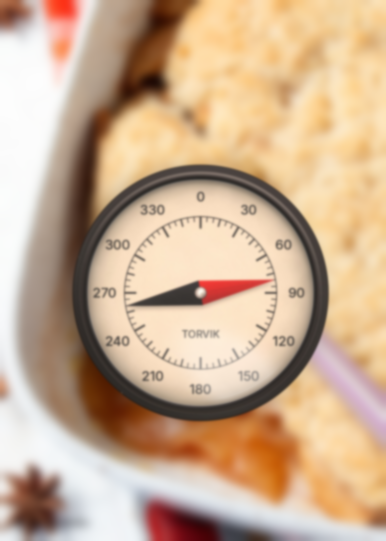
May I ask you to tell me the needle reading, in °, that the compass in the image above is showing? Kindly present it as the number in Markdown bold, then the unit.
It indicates **80** °
